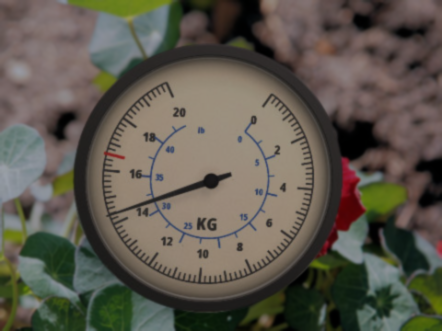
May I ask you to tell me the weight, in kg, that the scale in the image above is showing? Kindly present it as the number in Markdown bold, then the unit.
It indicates **14.4** kg
